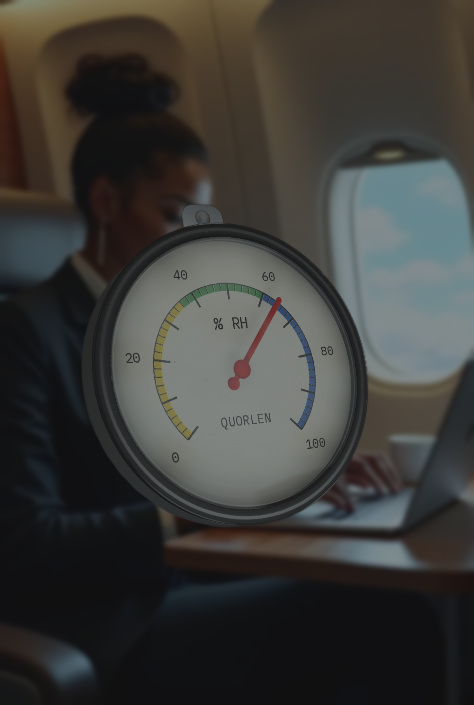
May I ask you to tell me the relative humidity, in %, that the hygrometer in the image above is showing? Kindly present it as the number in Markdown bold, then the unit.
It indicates **64** %
